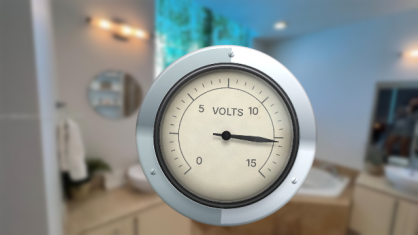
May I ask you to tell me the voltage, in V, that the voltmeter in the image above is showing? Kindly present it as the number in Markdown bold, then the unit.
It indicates **12.75** V
